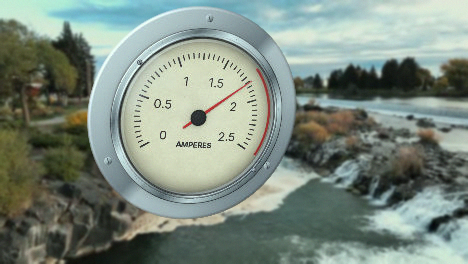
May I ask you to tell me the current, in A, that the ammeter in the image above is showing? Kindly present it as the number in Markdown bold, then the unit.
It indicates **1.8** A
